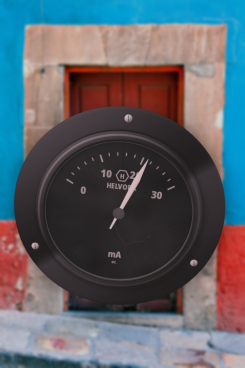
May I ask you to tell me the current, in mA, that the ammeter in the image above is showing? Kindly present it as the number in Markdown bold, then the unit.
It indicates **21** mA
